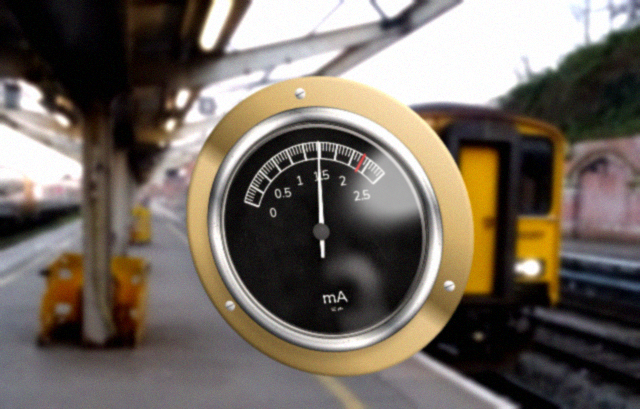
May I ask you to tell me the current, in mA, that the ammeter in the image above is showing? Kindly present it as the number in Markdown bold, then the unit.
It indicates **1.5** mA
